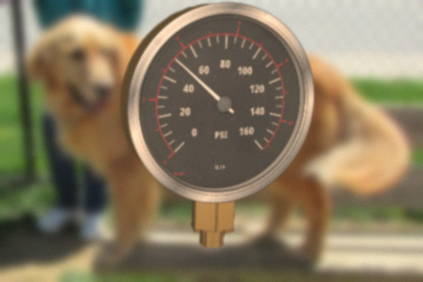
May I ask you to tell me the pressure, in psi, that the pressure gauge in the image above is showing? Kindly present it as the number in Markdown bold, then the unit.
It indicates **50** psi
